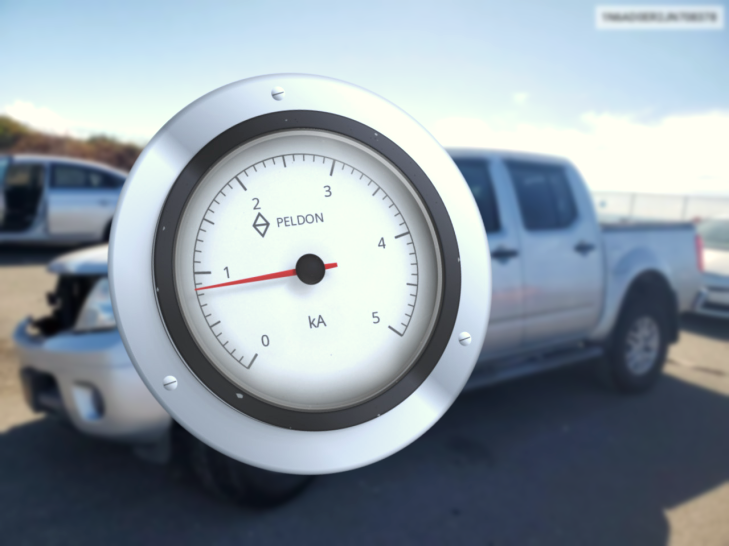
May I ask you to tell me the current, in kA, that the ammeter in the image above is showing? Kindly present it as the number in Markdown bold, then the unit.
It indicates **0.85** kA
